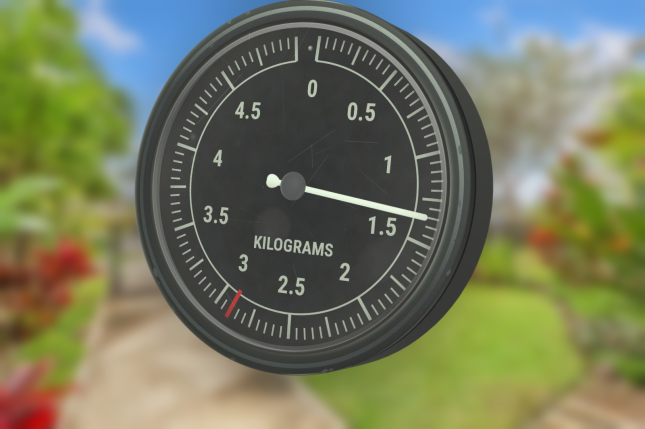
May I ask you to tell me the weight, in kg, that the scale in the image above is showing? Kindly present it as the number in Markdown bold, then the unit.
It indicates **1.35** kg
